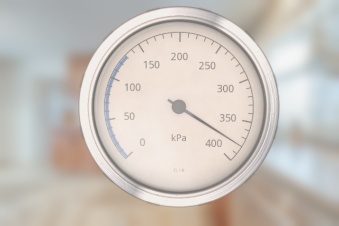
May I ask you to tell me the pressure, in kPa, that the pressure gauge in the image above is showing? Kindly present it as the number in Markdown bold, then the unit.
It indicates **380** kPa
